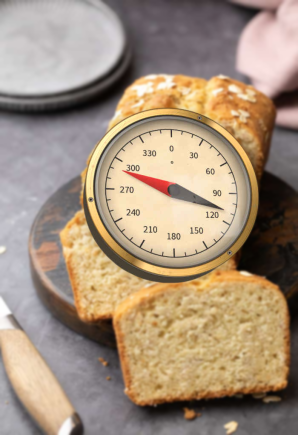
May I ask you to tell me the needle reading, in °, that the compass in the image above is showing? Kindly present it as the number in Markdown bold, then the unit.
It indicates **290** °
